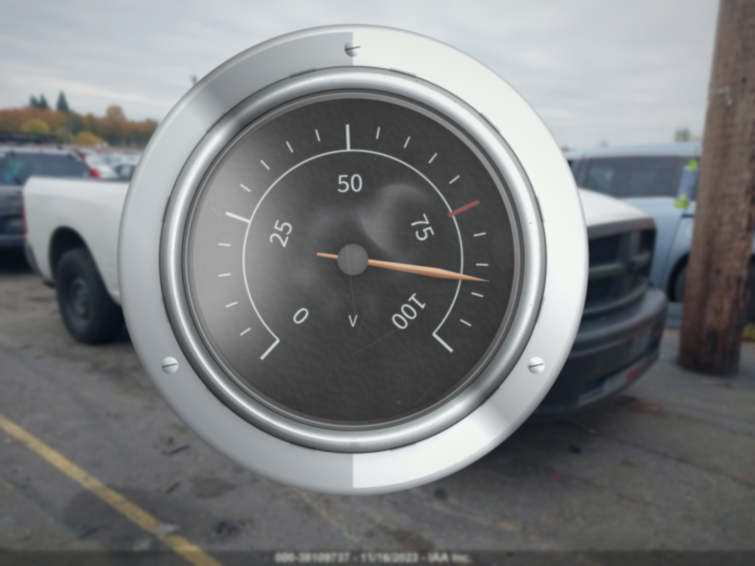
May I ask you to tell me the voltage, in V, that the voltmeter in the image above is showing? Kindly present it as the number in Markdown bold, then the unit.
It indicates **87.5** V
